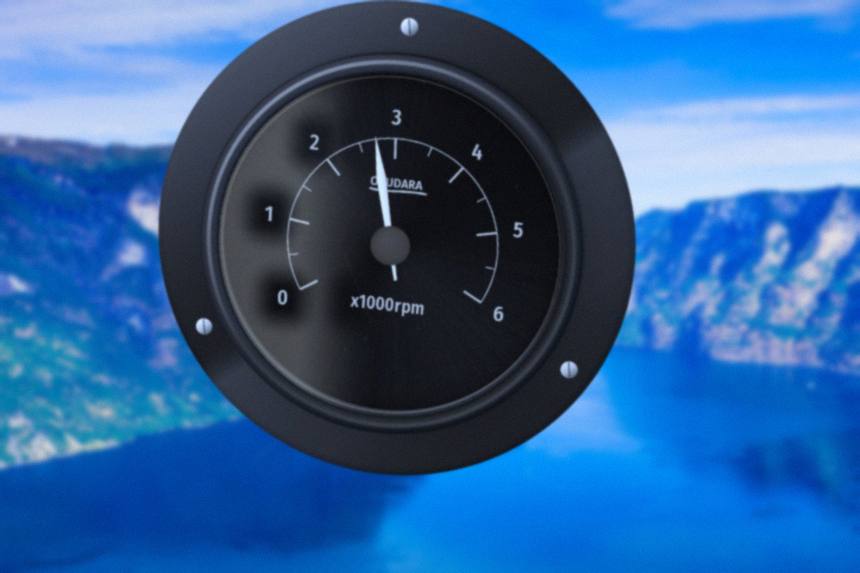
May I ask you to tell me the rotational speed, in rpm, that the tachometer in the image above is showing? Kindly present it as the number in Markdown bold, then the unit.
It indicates **2750** rpm
